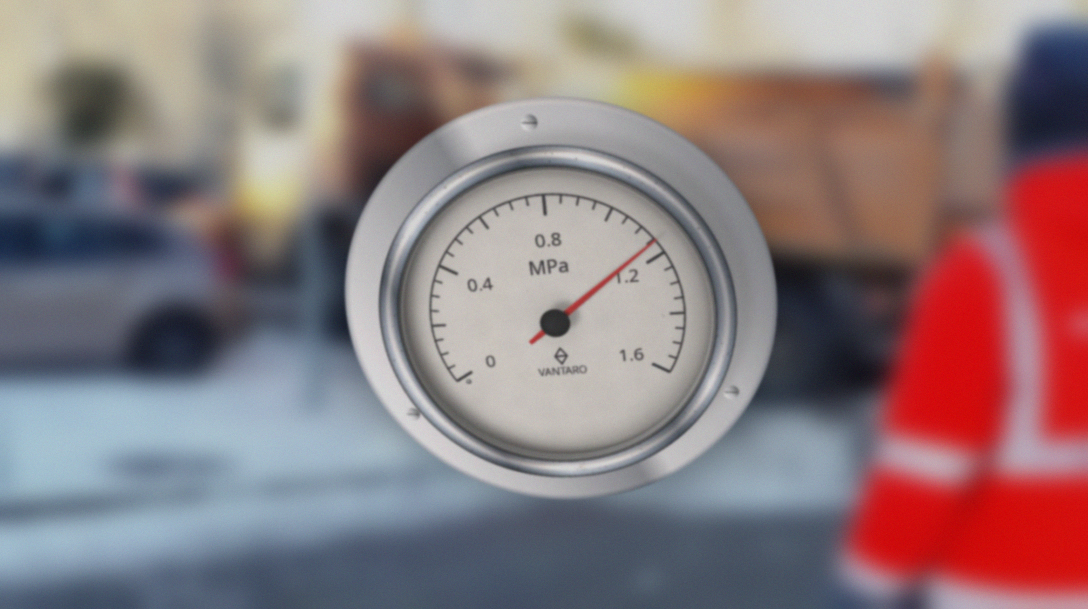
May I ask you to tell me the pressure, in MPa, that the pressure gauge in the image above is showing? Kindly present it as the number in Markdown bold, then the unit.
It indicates **1.15** MPa
